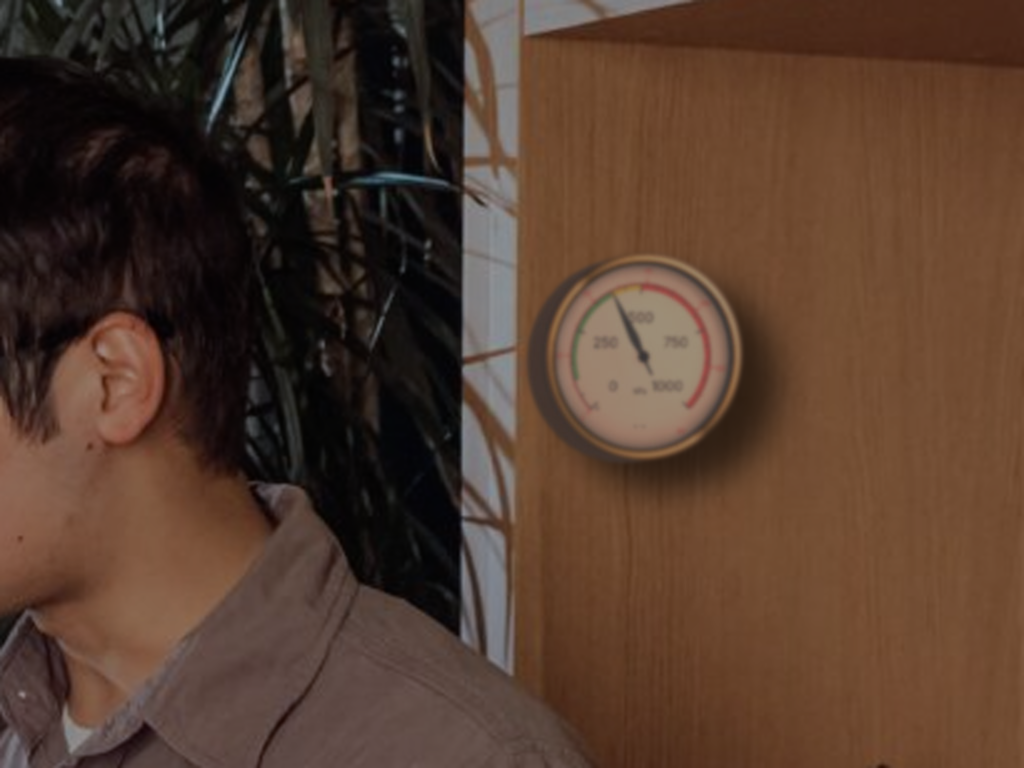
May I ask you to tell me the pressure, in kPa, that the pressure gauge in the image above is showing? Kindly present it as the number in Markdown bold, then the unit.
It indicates **400** kPa
